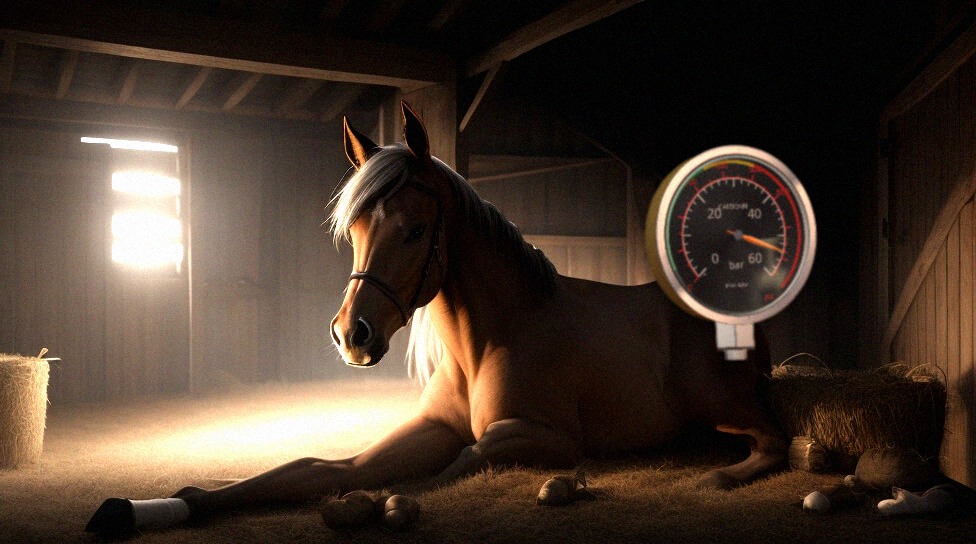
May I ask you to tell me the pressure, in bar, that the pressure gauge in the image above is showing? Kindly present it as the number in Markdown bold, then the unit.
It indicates **54** bar
